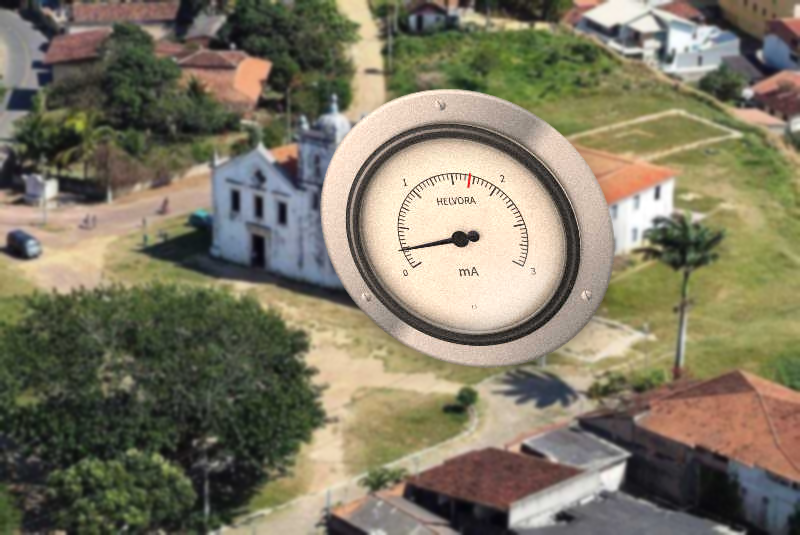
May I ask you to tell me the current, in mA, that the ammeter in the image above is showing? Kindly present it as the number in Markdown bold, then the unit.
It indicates **0.25** mA
